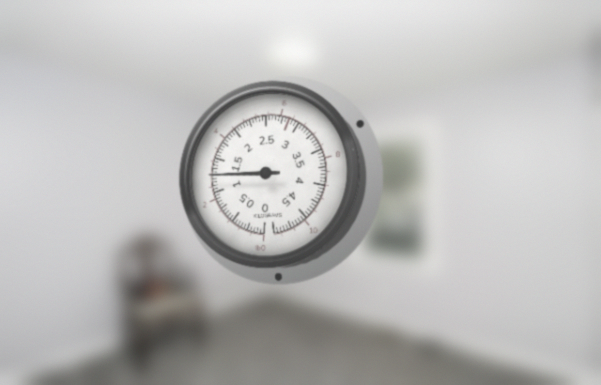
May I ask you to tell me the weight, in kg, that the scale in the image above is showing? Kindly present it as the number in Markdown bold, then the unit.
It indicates **1.25** kg
